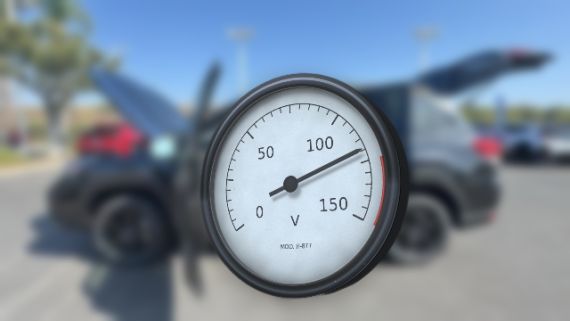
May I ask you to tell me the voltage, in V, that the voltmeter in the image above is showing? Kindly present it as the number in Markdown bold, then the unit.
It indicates **120** V
